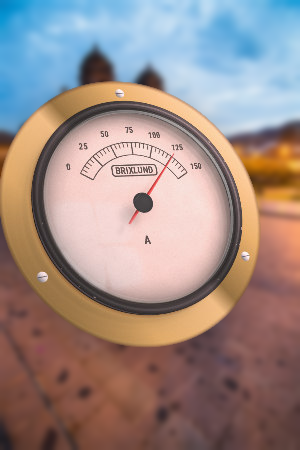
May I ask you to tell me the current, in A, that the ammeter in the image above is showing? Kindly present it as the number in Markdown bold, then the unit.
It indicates **125** A
